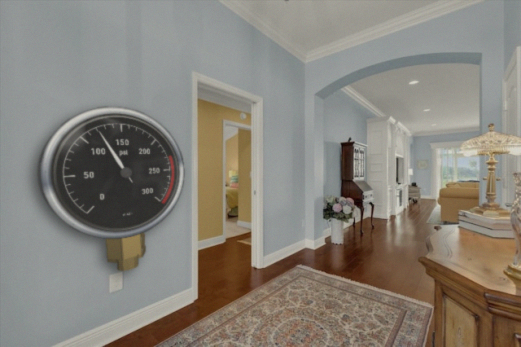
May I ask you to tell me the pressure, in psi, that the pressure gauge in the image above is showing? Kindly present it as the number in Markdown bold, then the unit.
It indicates **120** psi
